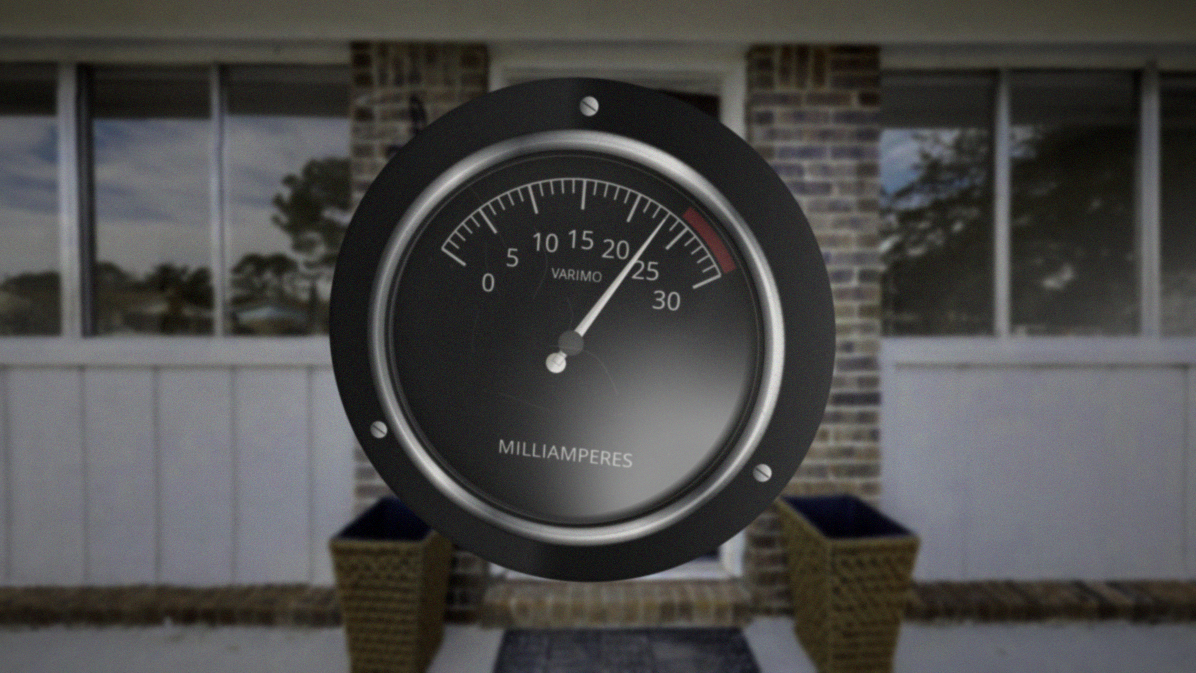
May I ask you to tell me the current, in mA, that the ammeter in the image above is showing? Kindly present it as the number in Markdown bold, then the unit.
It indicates **23** mA
